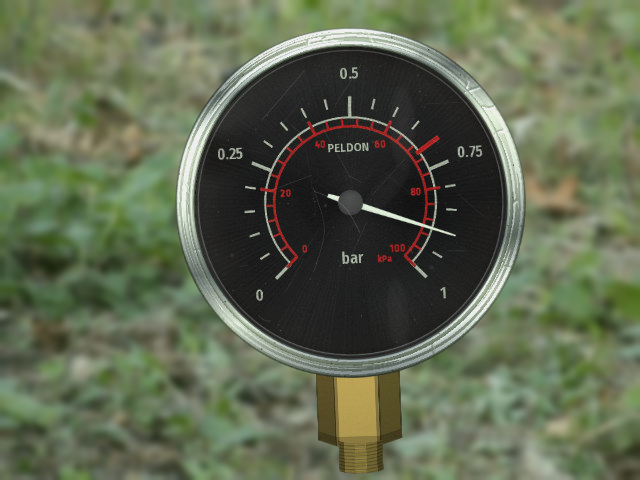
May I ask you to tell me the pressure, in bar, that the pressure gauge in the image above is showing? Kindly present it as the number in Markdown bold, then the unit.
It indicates **0.9** bar
